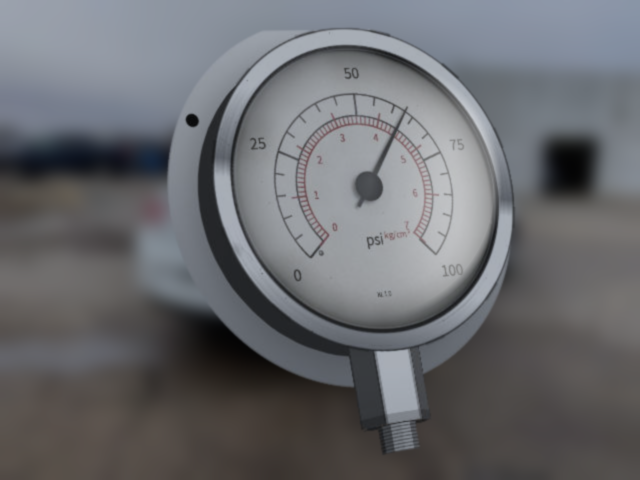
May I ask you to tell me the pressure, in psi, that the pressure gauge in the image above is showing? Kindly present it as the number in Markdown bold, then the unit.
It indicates **62.5** psi
